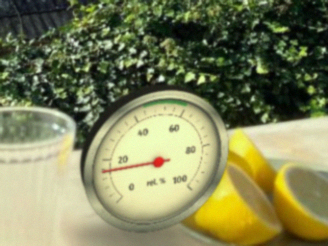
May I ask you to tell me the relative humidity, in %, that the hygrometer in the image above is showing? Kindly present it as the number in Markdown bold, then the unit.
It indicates **16** %
